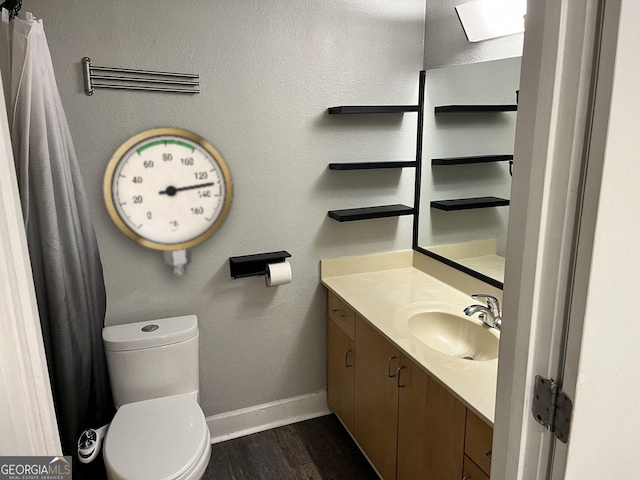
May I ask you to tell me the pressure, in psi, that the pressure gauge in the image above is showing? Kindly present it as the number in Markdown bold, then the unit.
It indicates **130** psi
